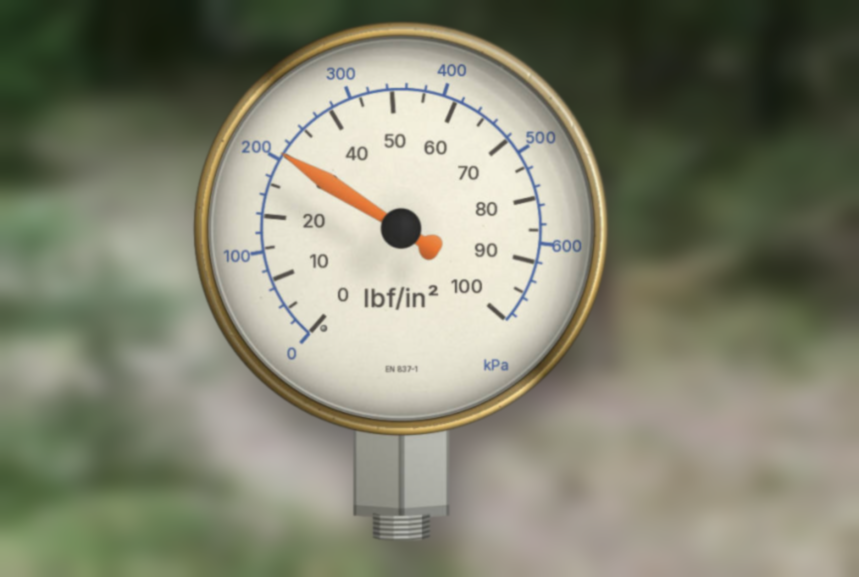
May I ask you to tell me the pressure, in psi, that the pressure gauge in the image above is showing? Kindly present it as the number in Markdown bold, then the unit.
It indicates **30** psi
